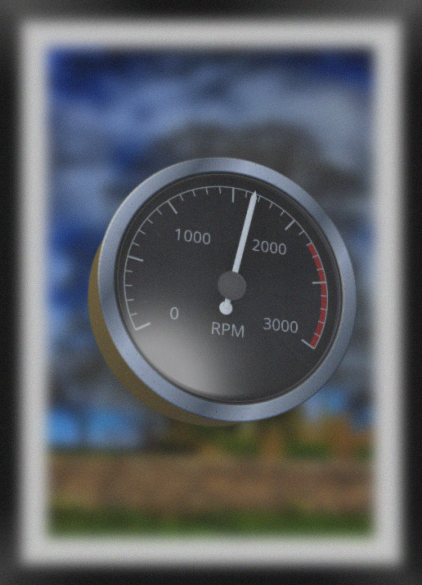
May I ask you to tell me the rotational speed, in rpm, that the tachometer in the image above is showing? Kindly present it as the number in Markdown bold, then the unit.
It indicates **1650** rpm
